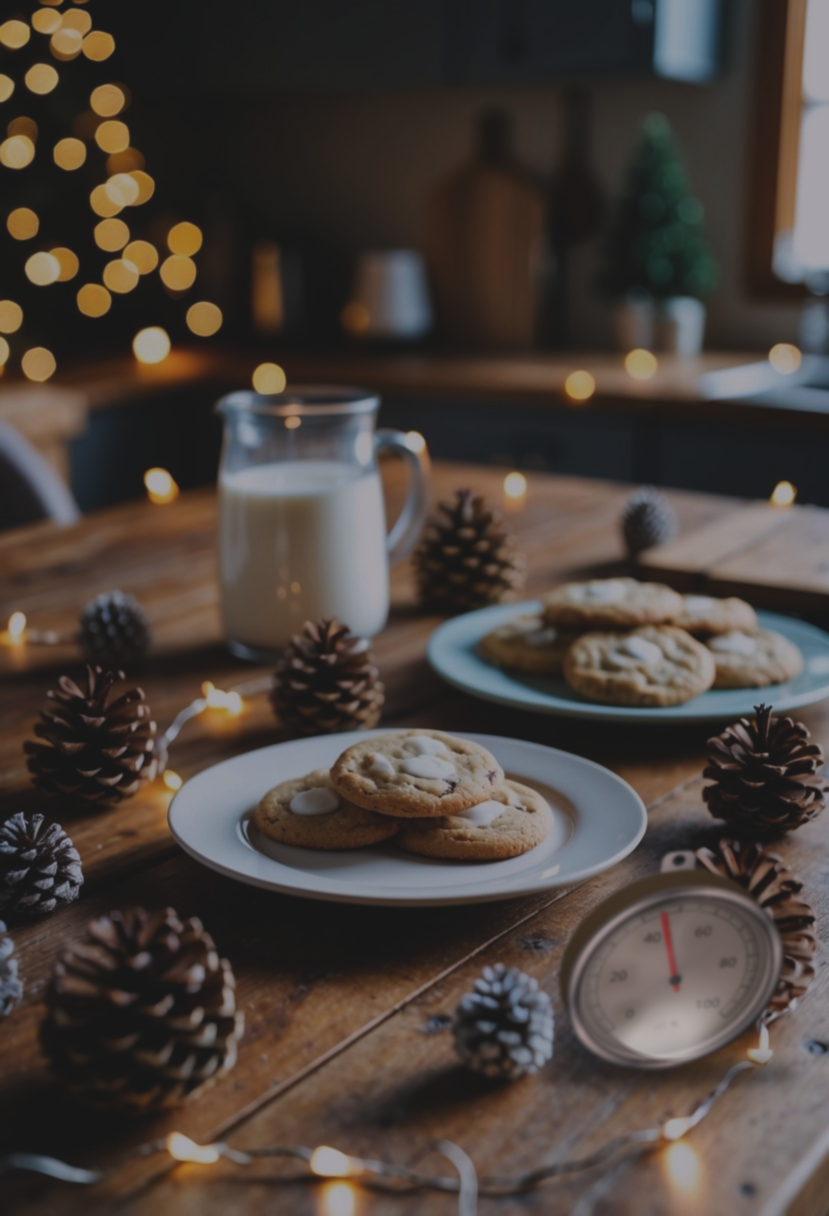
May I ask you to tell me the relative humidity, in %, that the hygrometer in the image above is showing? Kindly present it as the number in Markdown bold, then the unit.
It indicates **45** %
